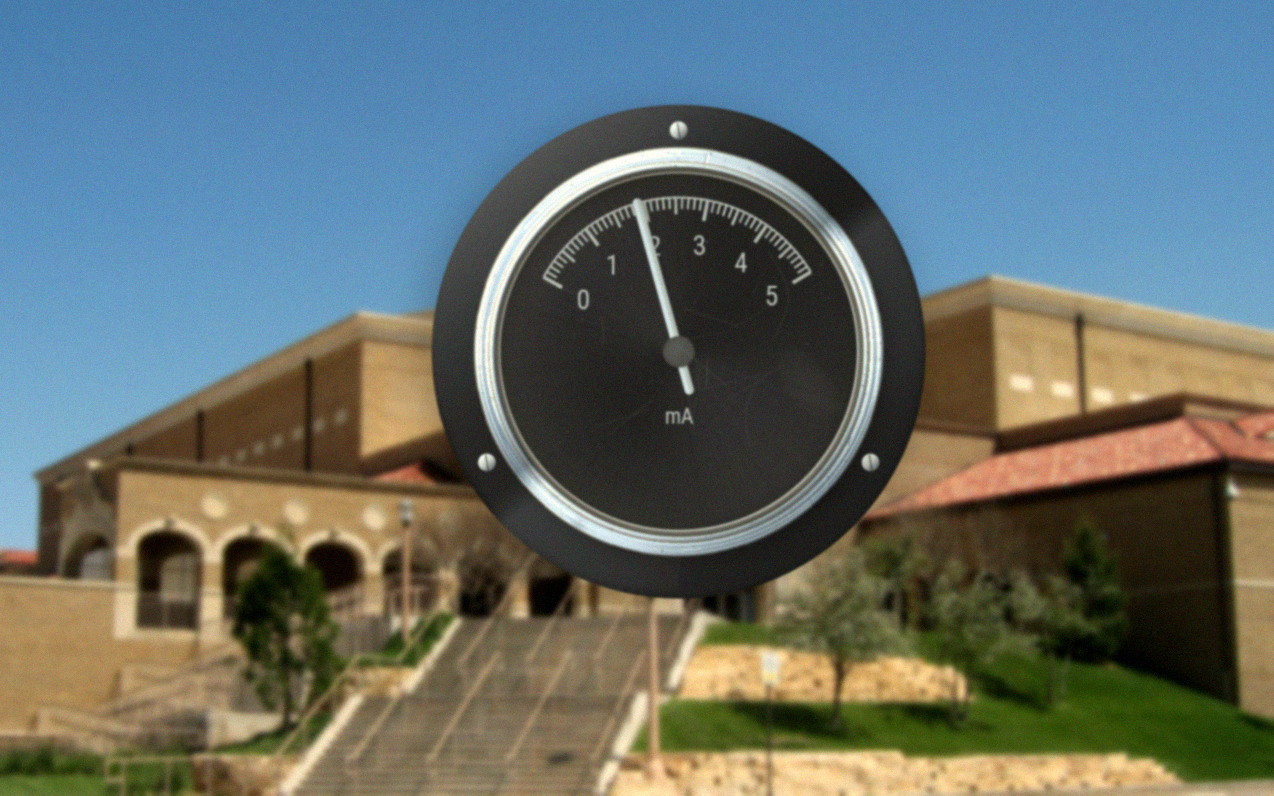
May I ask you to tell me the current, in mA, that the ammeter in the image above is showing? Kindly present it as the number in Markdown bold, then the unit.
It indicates **1.9** mA
